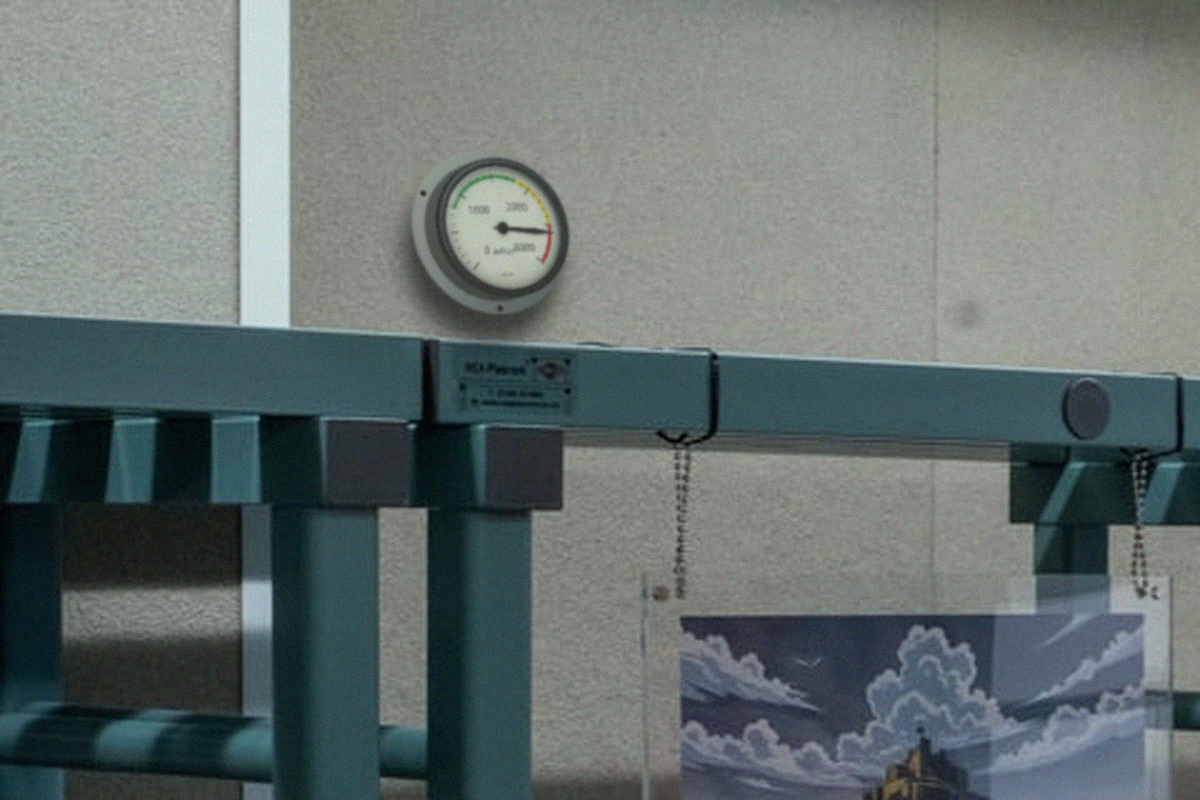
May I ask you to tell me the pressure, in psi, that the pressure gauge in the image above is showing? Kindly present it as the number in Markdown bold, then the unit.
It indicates **2600** psi
